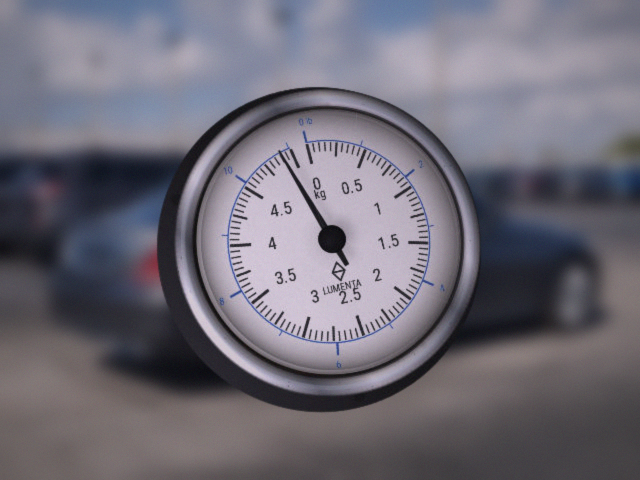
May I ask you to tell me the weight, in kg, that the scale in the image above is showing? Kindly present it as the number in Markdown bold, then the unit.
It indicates **4.9** kg
